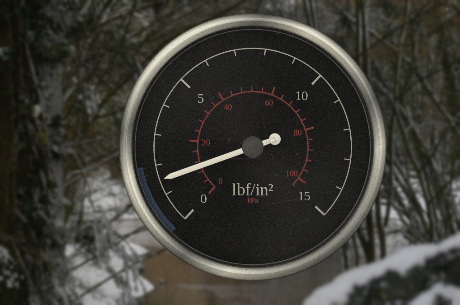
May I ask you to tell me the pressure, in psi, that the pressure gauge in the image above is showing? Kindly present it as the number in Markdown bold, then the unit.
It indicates **1.5** psi
